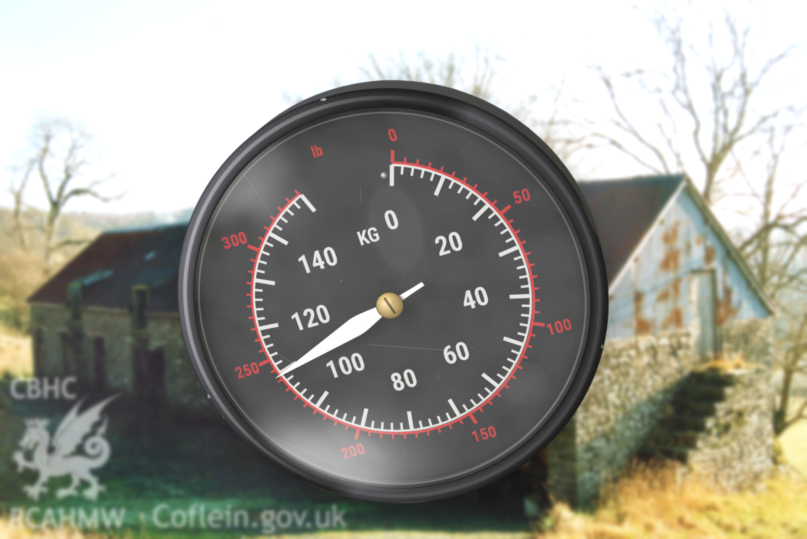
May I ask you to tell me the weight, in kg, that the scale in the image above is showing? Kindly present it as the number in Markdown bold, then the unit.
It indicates **110** kg
